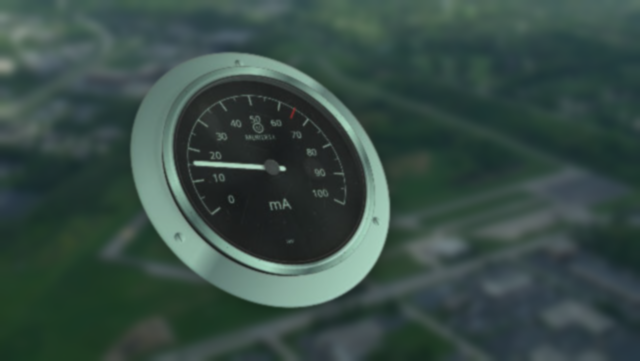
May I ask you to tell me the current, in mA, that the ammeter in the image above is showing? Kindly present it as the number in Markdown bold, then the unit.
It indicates **15** mA
